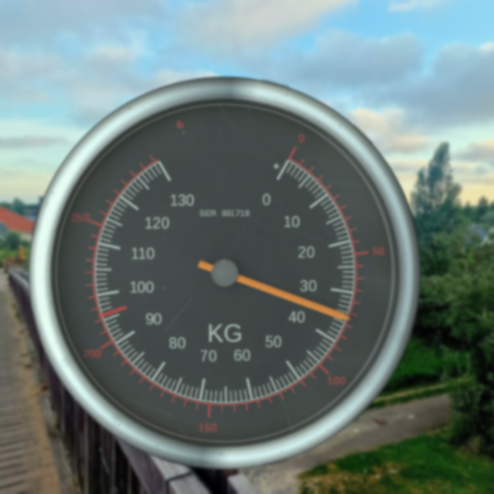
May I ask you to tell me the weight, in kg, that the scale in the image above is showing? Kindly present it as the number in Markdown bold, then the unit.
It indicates **35** kg
